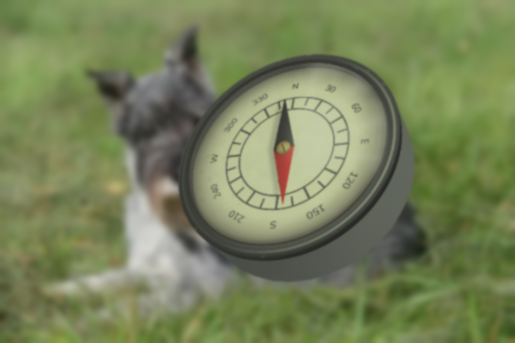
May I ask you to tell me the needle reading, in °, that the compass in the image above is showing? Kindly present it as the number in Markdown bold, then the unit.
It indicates **172.5** °
